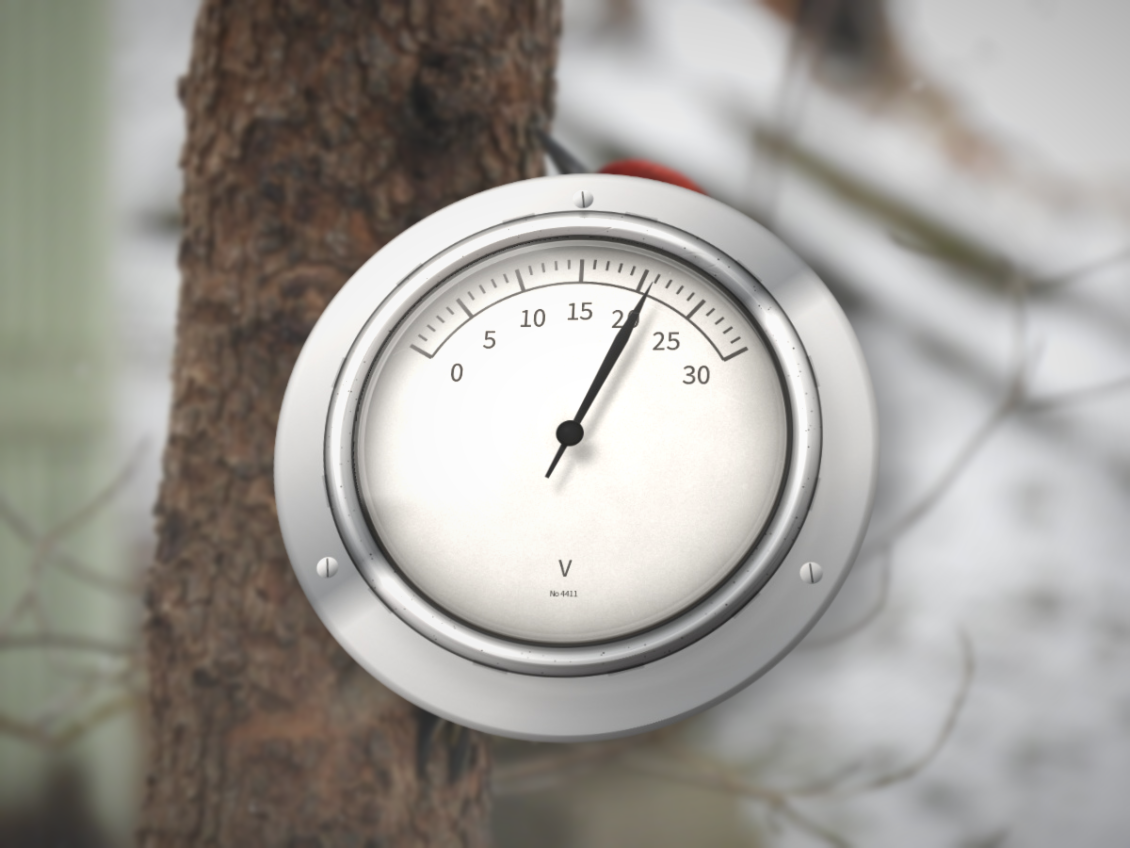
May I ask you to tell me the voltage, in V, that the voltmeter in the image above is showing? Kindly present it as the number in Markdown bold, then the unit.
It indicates **21** V
